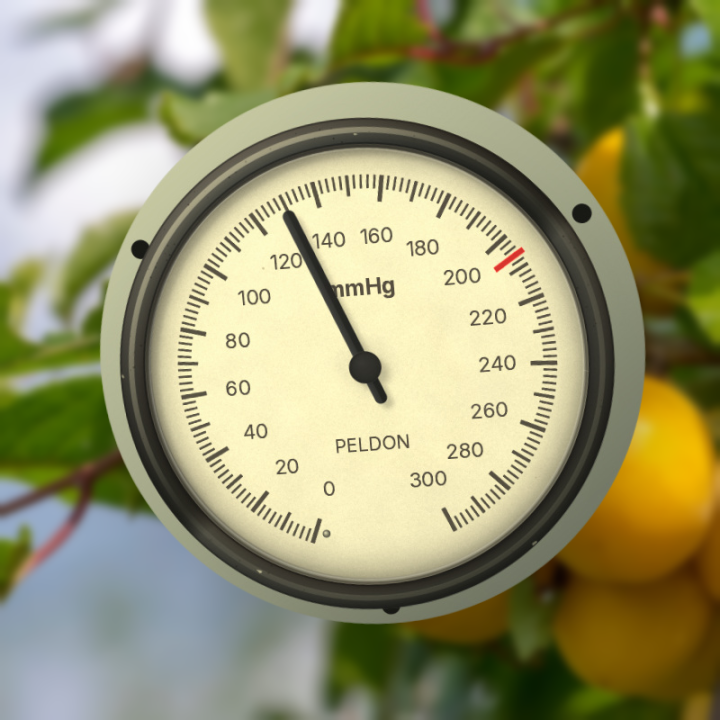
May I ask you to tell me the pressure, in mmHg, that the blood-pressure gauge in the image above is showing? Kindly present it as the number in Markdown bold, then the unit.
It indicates **130** mmHg
